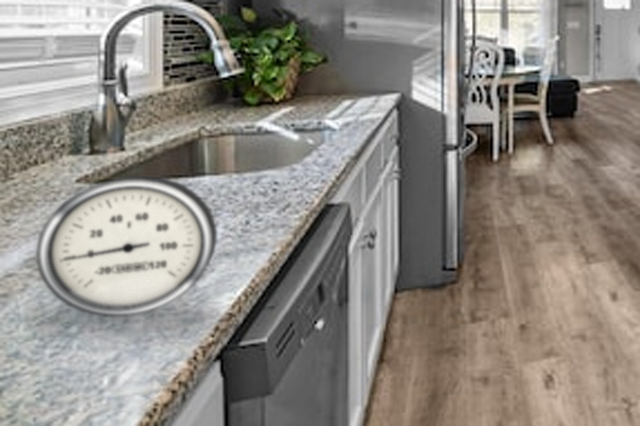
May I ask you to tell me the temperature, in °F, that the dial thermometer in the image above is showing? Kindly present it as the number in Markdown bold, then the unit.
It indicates **0** °F
